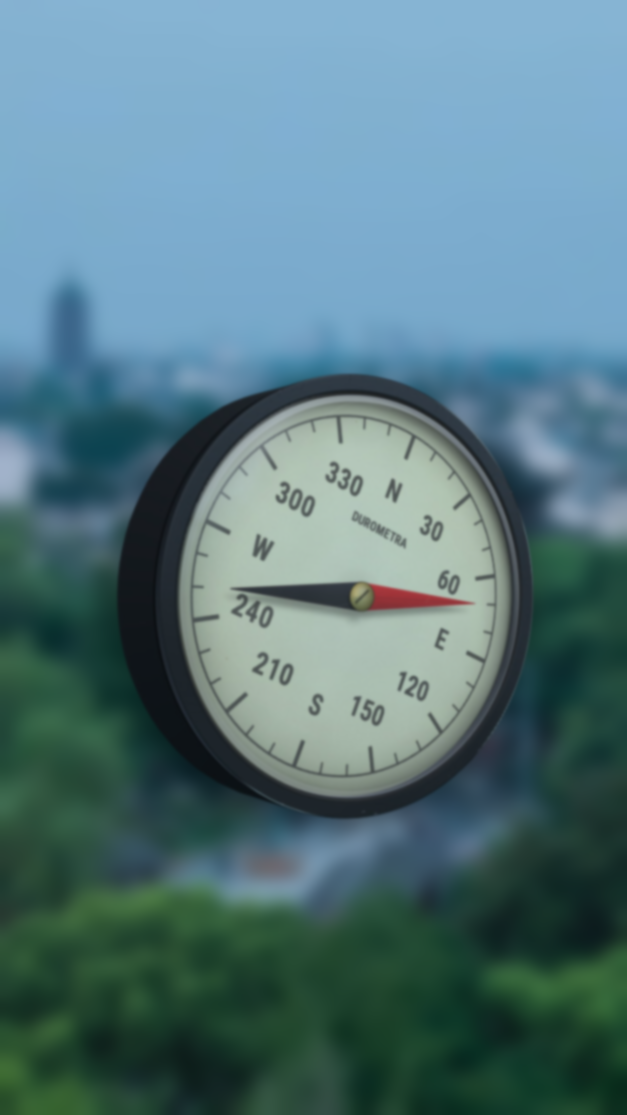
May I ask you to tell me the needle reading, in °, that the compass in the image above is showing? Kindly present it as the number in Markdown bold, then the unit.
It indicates **70** °
